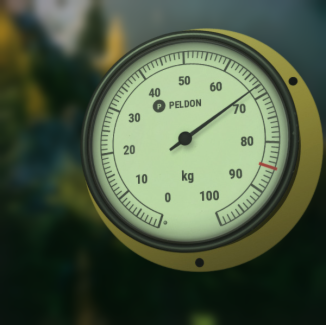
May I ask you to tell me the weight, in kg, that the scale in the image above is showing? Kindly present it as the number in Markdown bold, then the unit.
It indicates **68** kg
